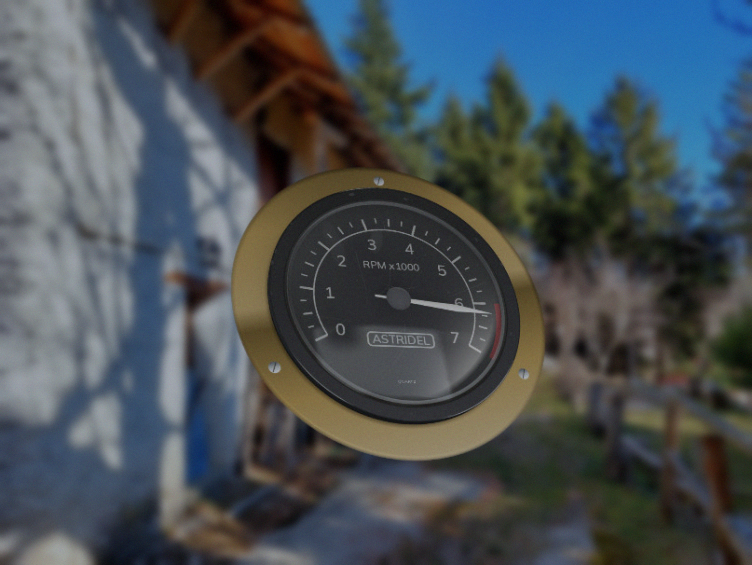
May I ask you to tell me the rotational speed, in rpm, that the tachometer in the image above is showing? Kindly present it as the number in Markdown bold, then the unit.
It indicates **6250** rpm
